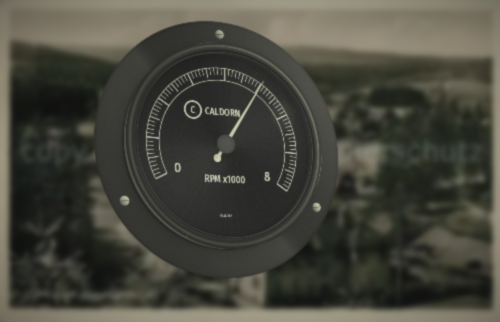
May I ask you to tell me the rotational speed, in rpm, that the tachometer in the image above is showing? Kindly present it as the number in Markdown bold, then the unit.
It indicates **5000** rpm
